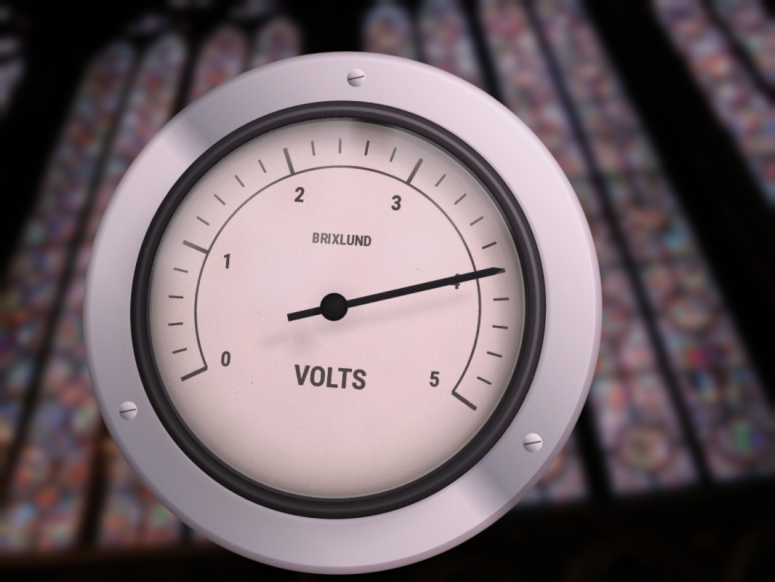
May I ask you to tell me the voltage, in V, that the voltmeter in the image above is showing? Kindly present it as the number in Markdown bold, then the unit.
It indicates **4** V
